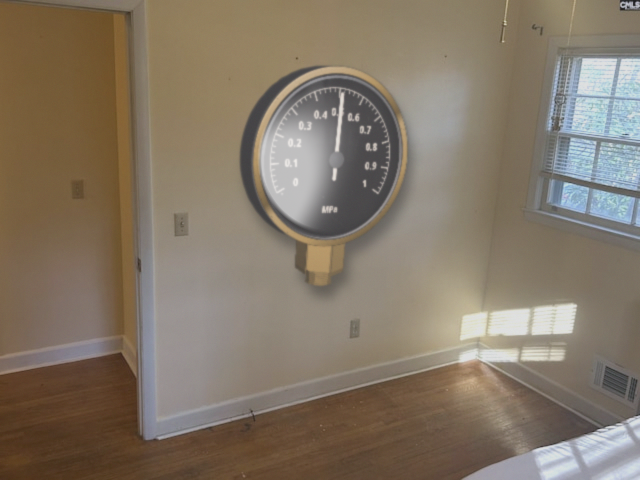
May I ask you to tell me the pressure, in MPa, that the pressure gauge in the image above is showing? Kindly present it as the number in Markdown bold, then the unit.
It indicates **0.5** MPa
